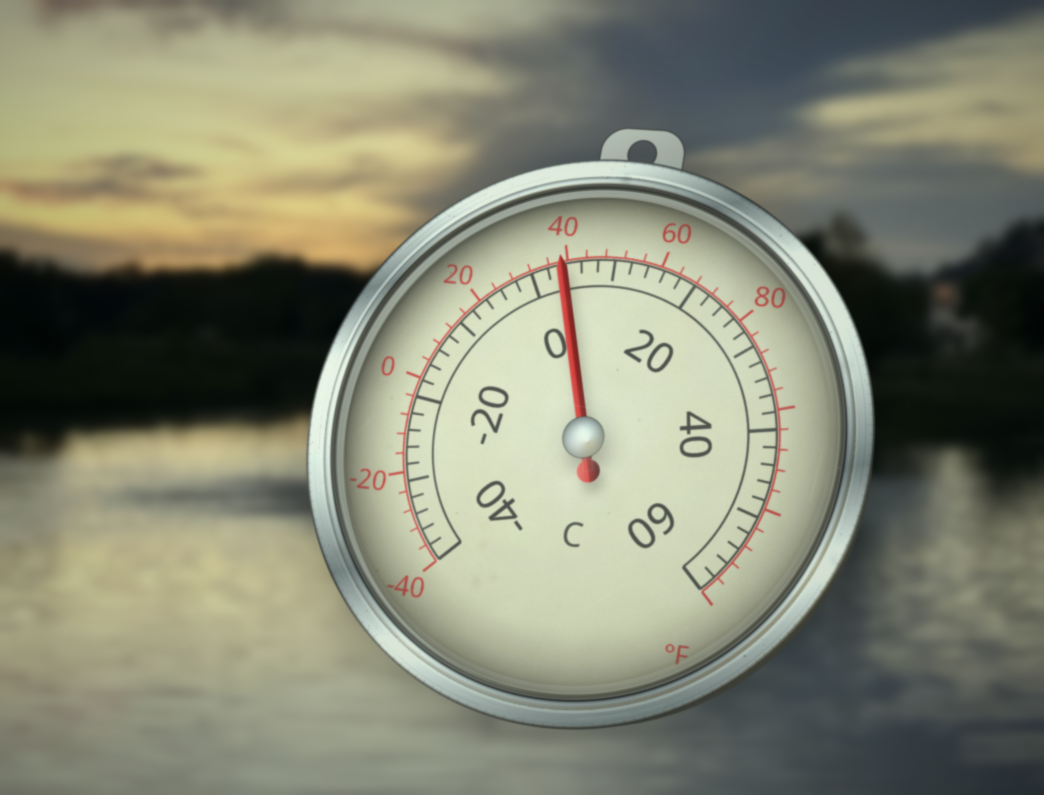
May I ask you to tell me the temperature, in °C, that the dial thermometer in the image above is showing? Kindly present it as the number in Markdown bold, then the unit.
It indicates **4** °C
